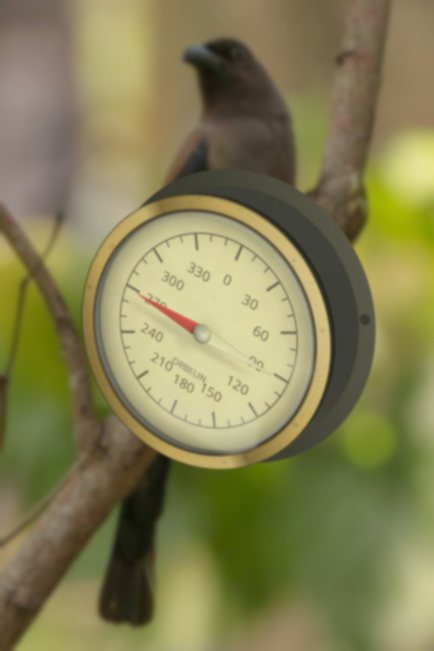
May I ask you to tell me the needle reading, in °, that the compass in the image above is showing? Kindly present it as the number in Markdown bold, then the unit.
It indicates **270** °
